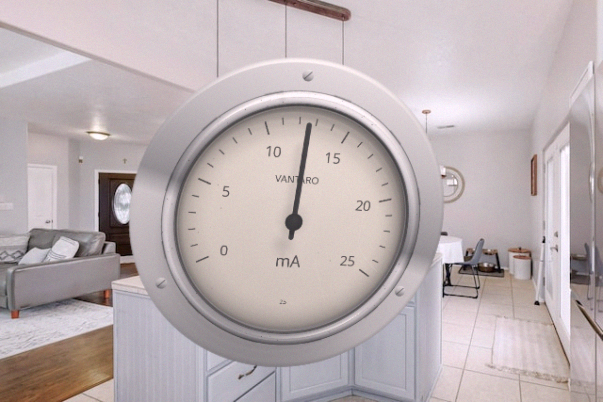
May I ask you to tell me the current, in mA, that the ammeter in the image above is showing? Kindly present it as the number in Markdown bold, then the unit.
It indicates **12.5** mA
